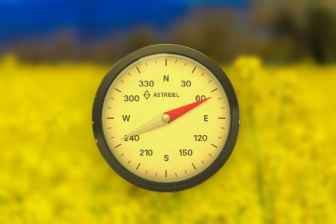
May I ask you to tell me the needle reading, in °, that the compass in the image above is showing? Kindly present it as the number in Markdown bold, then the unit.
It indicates **65** °
